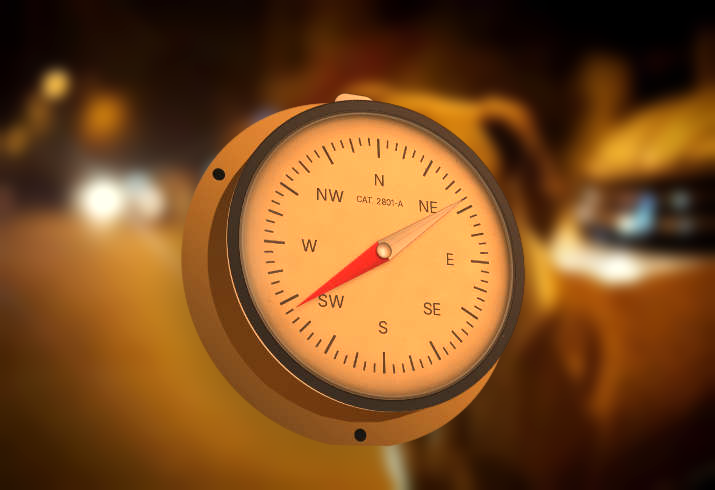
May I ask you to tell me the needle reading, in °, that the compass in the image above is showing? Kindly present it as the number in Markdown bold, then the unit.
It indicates **235** °
